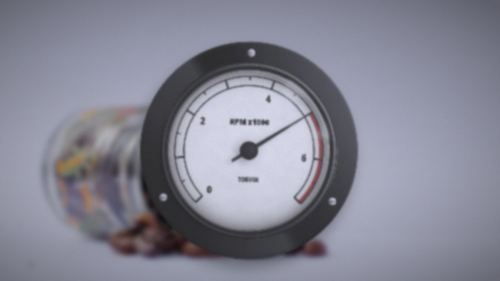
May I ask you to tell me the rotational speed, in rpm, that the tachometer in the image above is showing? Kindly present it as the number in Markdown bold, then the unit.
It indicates **5000** rpm
